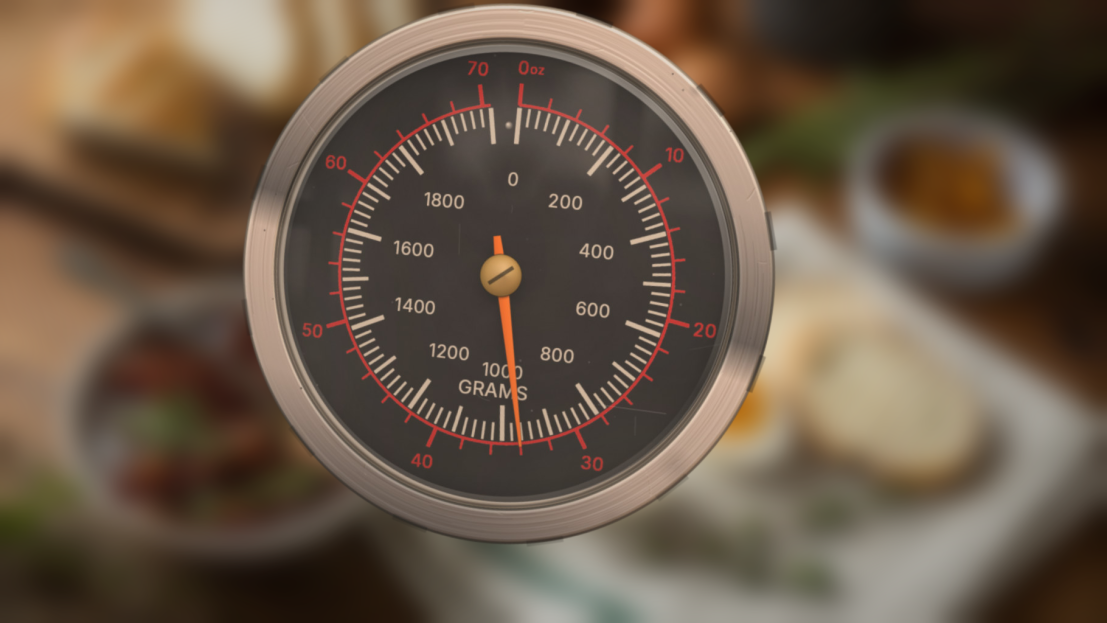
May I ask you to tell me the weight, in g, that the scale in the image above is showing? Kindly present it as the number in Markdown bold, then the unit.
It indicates **960** g
